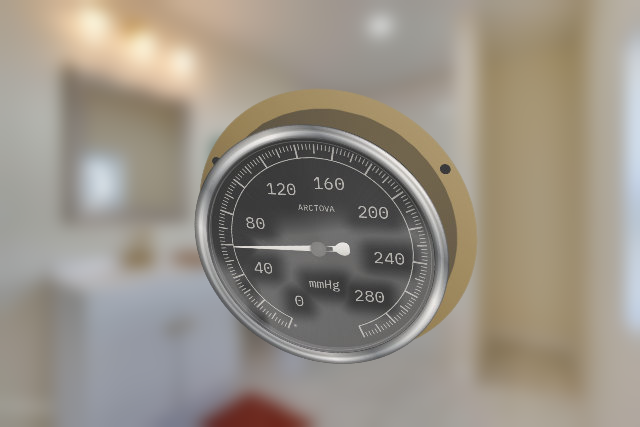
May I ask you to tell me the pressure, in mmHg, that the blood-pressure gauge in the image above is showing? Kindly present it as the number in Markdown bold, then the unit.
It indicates **60** mmHg
